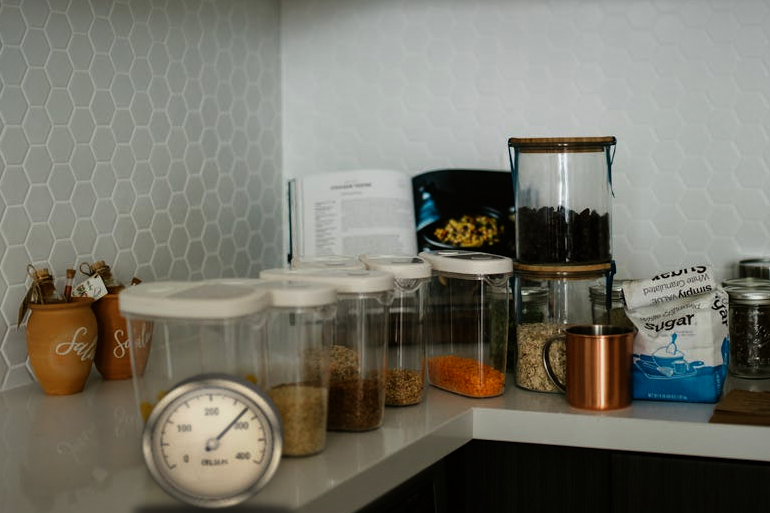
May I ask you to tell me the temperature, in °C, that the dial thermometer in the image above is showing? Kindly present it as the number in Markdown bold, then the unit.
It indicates **275** °C
